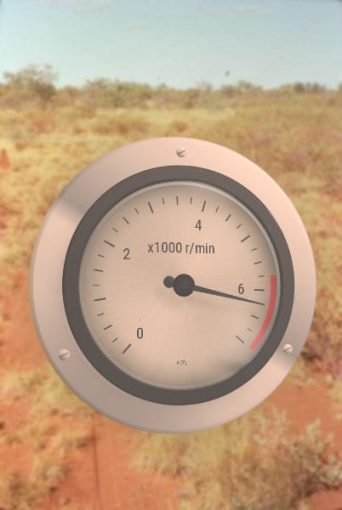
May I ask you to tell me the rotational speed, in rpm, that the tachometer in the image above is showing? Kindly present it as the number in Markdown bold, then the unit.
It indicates **6250** rpm
